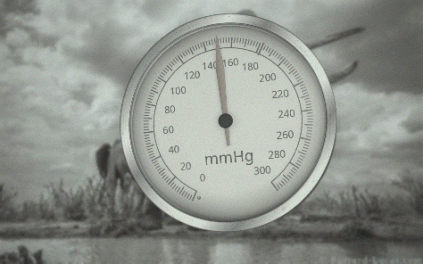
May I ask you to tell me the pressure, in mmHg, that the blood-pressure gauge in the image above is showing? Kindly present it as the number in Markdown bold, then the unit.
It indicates **150** mmHg
